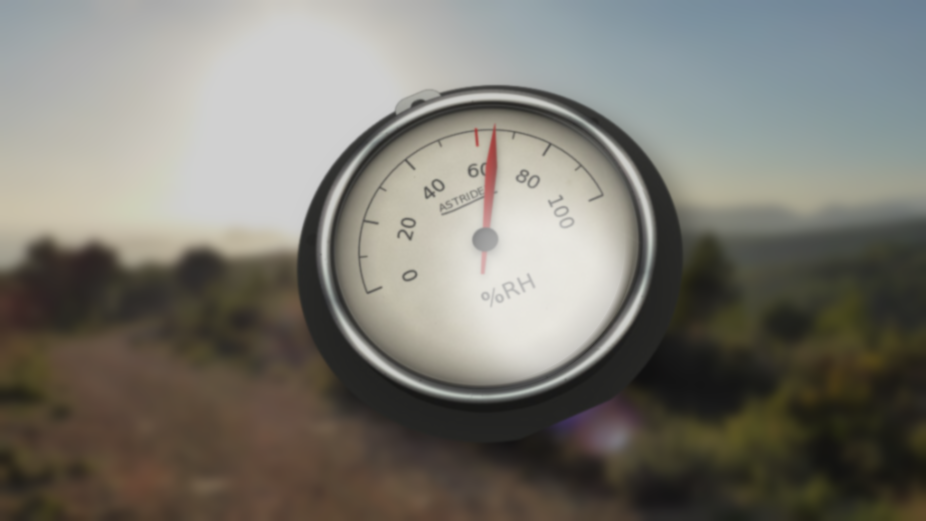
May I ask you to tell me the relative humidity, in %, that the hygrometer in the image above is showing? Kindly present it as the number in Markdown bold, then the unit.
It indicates **65** %
